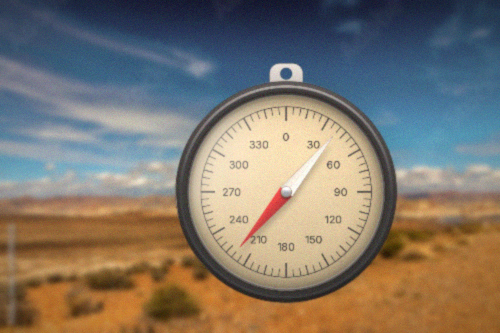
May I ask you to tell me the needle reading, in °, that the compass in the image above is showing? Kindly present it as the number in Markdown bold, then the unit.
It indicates **220** °
